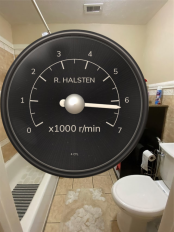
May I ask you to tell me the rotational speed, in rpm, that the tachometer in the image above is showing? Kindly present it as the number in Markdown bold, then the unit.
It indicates **6250** rpm
